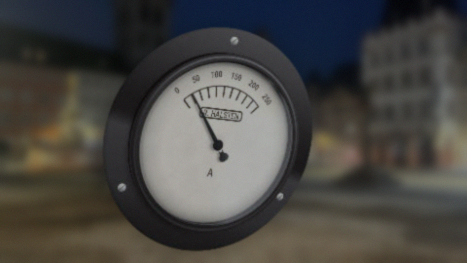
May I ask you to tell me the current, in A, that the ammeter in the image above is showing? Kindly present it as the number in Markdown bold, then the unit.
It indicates **25** A
